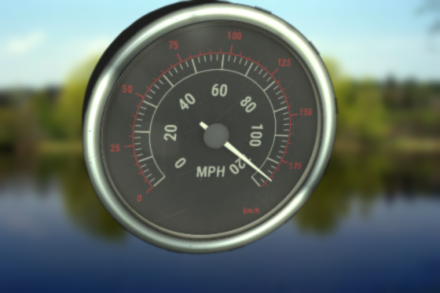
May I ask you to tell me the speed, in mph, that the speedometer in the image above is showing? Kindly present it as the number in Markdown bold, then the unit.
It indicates **116** mph
